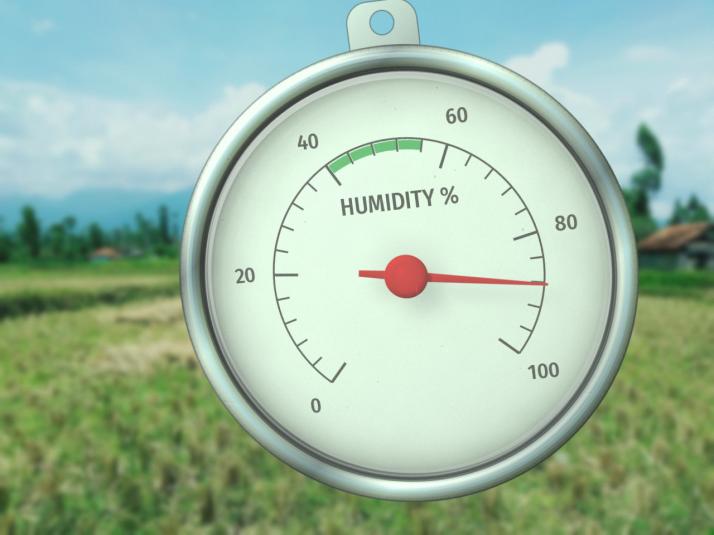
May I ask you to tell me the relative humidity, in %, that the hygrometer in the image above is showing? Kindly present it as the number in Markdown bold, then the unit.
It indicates **88** %
